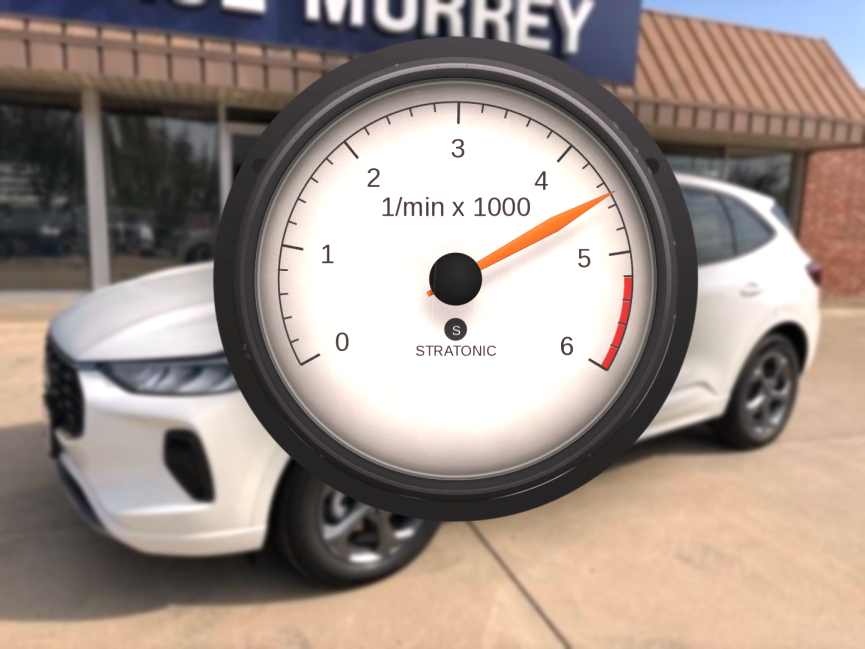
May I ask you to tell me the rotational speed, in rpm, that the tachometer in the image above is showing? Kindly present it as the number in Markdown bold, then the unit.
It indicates **4500** rpm
